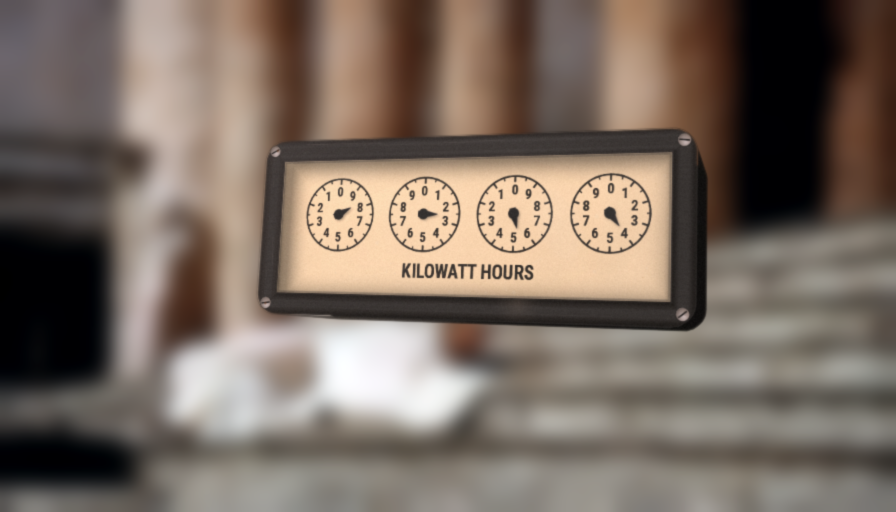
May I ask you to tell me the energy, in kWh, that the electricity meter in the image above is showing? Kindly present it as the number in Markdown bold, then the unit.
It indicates **8254** kWh
